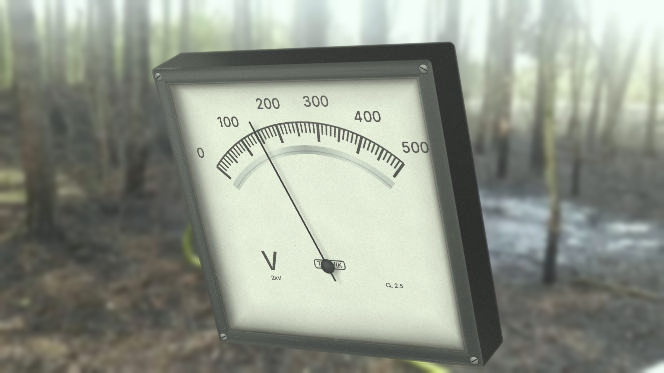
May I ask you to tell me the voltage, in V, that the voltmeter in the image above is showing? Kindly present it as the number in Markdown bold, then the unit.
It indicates **150** V
